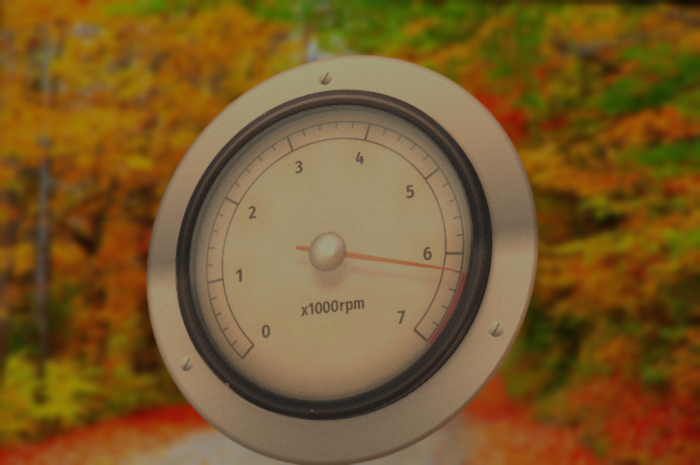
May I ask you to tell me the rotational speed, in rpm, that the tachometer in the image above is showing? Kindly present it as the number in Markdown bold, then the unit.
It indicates **6200** rpm
